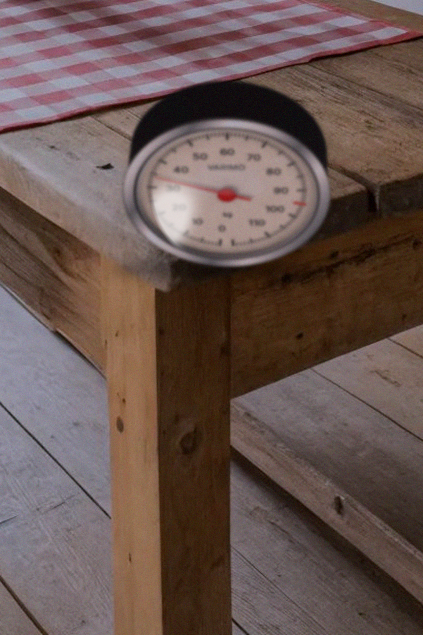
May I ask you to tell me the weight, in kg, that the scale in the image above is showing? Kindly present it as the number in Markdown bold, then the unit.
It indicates **35** kg
